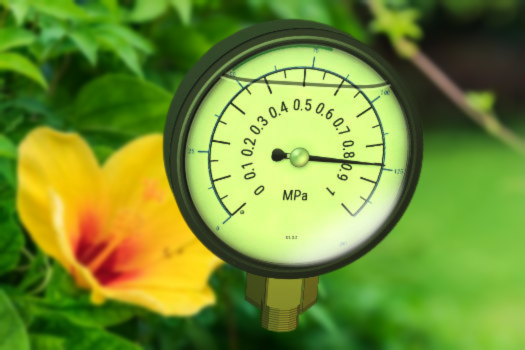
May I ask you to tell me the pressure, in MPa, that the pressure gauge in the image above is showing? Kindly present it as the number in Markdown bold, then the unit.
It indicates **0.85** MPa
